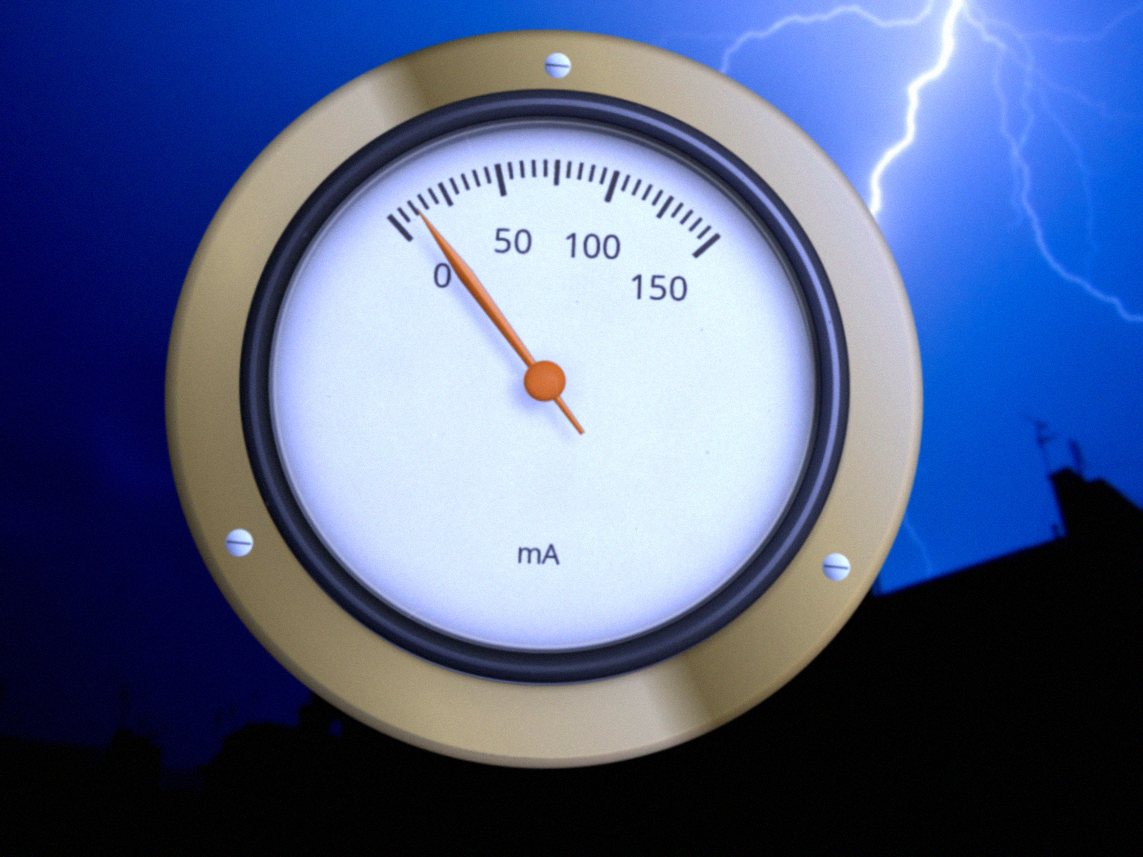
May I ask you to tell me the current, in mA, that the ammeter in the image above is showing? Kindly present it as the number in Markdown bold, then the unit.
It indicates **10** mA
